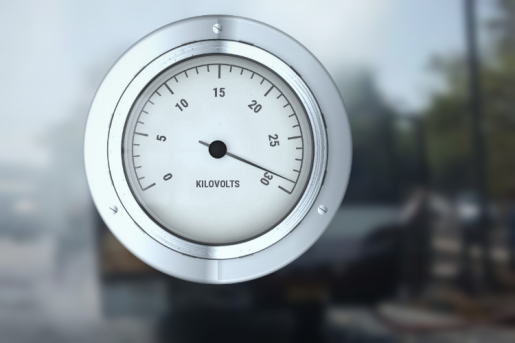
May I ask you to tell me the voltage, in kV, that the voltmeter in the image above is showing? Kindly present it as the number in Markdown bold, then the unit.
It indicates **29** kV
